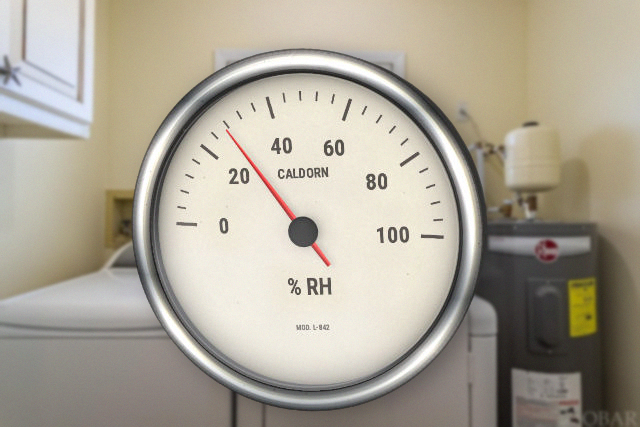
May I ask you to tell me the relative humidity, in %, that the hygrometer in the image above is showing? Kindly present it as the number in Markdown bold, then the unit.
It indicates **28** %
